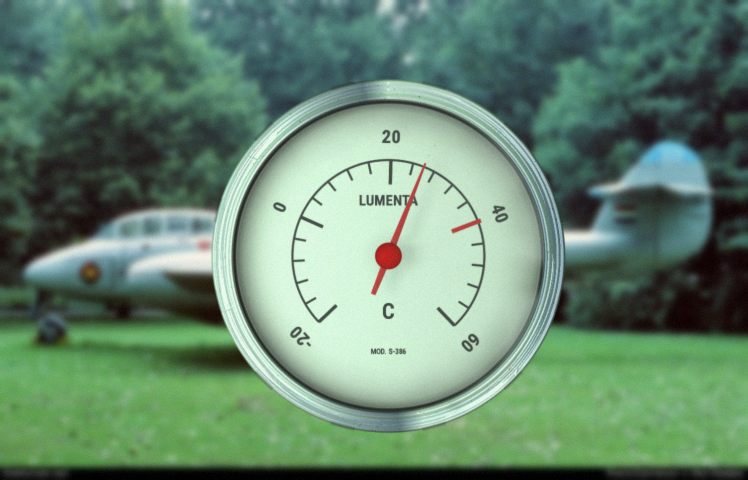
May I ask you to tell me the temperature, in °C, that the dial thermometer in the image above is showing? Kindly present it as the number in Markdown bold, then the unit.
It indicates **26** °C
